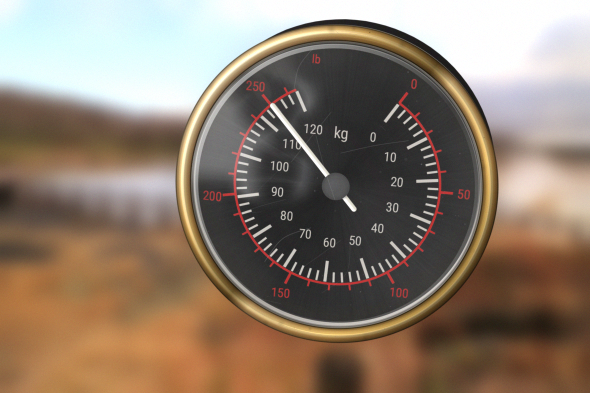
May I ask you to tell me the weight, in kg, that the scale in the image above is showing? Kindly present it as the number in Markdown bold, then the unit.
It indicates **114** kg
